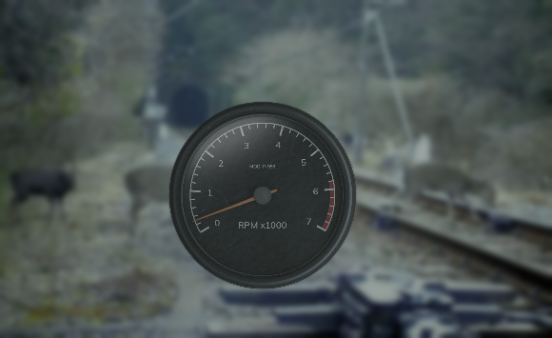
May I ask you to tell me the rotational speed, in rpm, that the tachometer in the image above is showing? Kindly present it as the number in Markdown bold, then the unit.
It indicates **300** rpm
